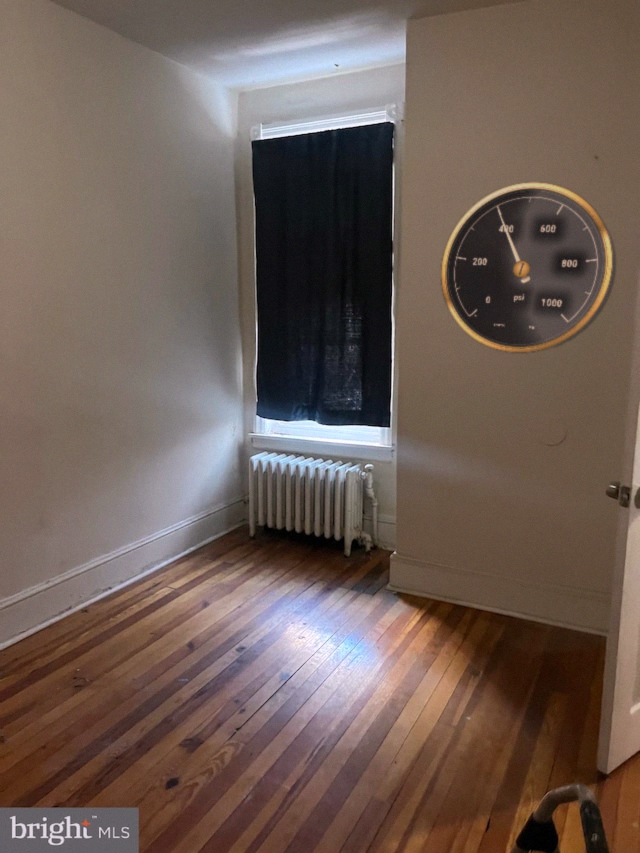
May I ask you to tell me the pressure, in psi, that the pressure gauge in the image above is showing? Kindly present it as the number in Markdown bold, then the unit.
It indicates **400** psi
